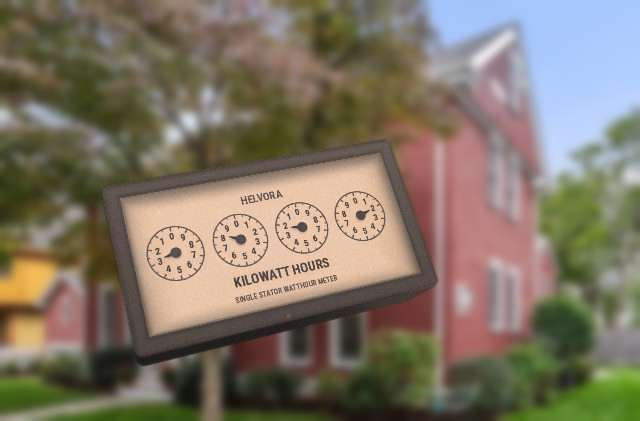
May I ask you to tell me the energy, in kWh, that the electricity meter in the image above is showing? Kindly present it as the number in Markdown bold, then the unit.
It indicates **2822** kWh
